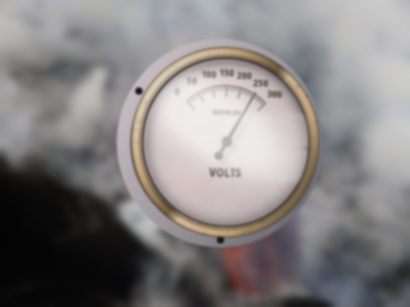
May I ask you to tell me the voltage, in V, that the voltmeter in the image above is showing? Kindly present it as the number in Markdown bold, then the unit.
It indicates **250** V
